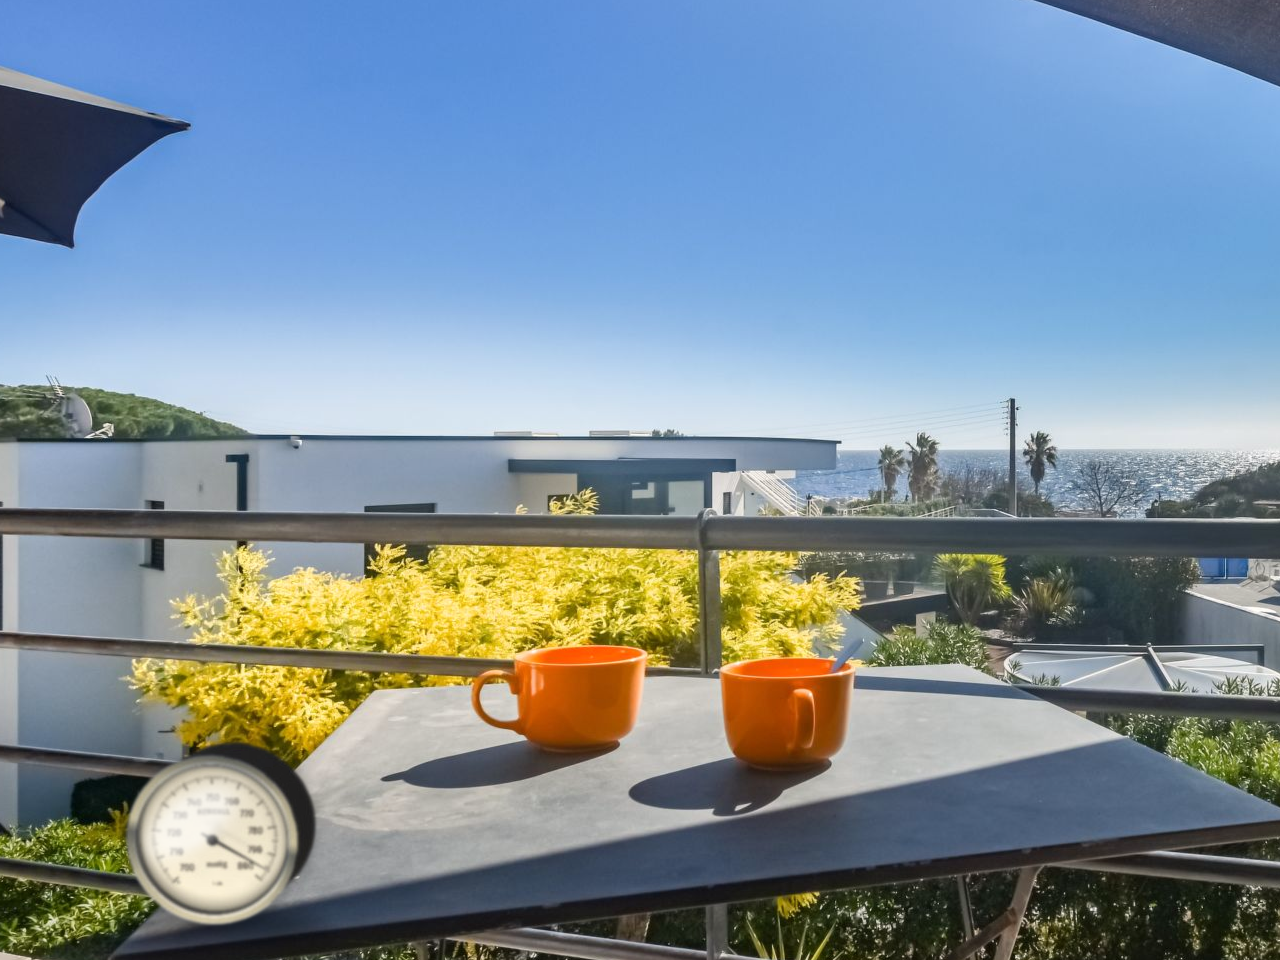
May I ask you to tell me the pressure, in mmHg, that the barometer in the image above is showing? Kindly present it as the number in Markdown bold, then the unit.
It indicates **795** mmHg
